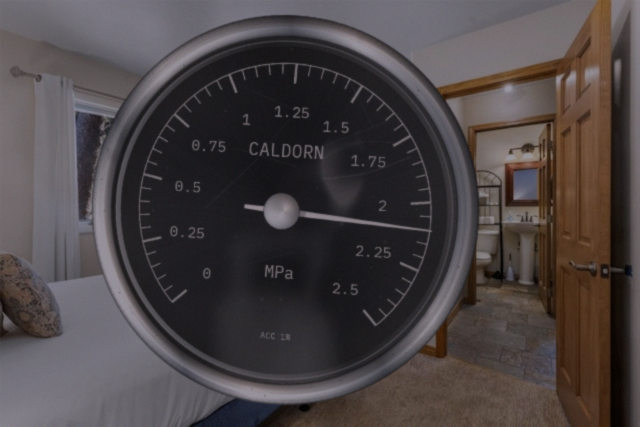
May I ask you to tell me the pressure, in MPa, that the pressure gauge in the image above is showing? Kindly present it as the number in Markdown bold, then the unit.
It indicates **2.1** MPa
